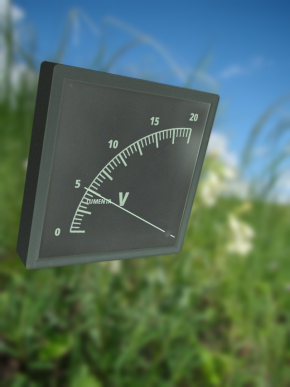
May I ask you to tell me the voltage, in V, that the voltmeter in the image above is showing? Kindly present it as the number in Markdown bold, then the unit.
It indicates **5** V
